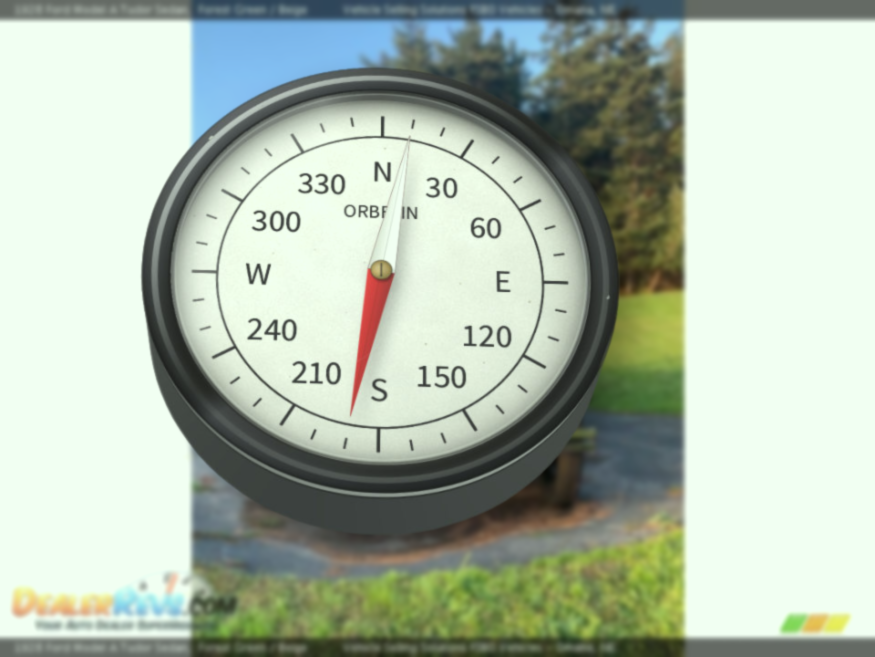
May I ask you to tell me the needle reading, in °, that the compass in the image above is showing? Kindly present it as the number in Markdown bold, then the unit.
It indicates **190** °
